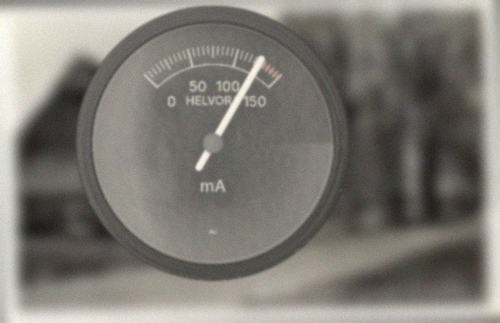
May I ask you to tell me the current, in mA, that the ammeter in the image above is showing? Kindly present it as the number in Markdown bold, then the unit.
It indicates **125** mA
